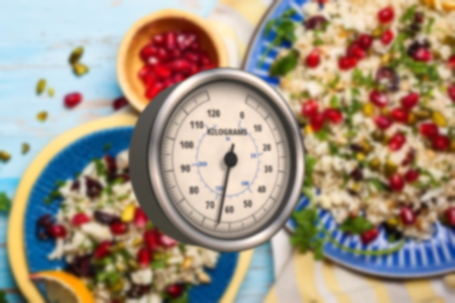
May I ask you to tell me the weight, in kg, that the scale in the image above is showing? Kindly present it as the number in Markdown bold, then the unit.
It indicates **65** kg
